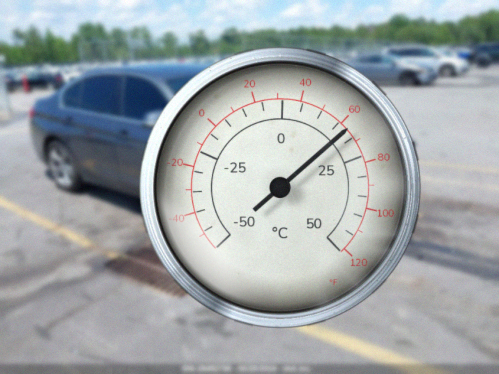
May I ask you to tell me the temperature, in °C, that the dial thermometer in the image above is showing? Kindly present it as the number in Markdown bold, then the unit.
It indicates **17.5** °C
